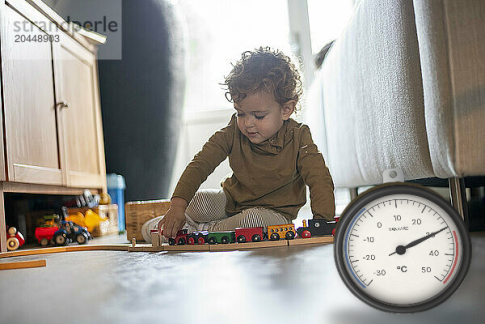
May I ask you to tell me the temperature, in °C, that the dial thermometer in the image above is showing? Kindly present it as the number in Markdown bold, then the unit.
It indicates **30** °C
